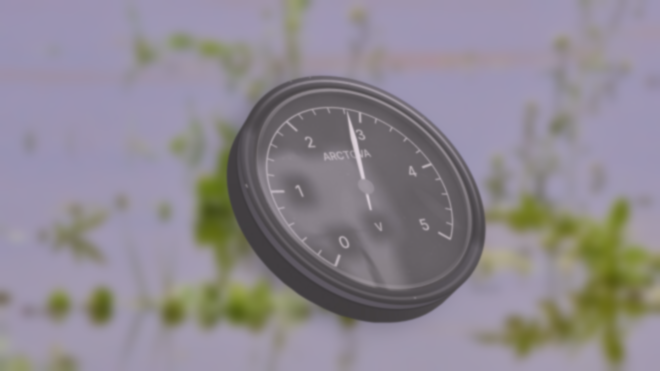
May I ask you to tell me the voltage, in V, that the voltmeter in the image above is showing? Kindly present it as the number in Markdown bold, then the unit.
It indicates **2.8** V
